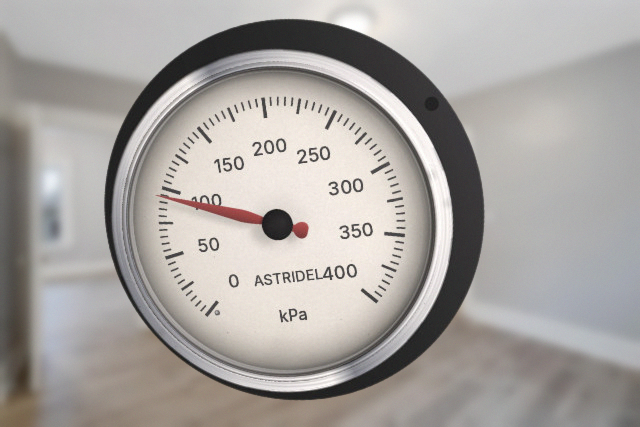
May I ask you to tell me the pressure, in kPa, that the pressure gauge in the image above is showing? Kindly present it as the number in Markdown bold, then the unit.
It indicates **95** kPa
